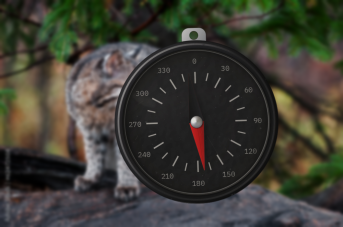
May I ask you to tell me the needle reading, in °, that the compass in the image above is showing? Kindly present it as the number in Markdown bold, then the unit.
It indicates **172.5** °
